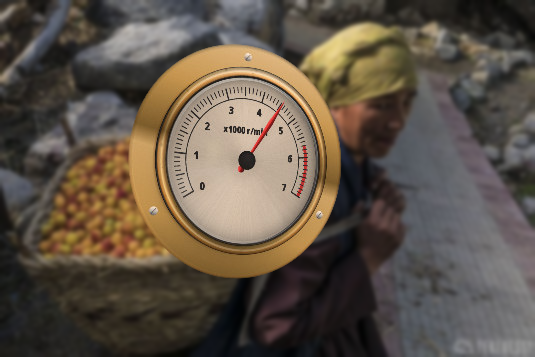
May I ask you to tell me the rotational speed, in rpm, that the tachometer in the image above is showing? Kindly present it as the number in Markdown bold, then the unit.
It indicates **4500** rpm
